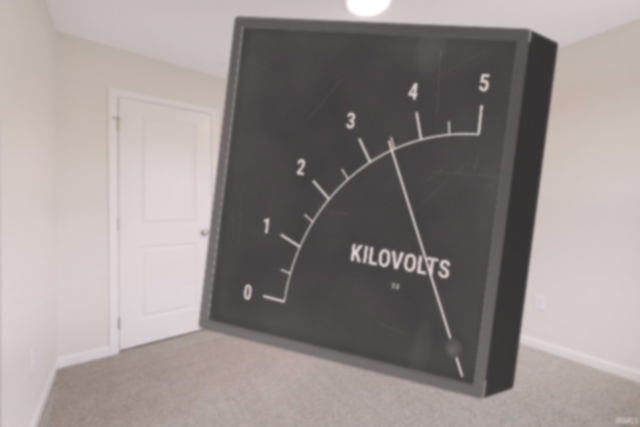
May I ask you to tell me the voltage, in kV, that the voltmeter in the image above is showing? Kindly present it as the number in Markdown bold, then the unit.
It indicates **3.5** kV
